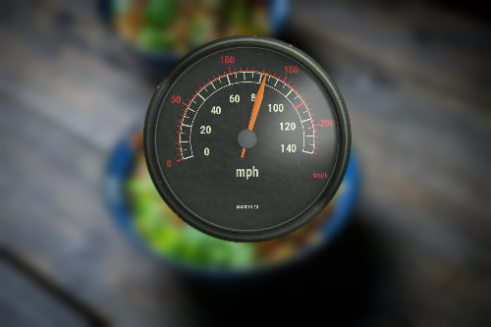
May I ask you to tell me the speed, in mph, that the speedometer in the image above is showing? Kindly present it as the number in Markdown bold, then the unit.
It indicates **82.5** mph
